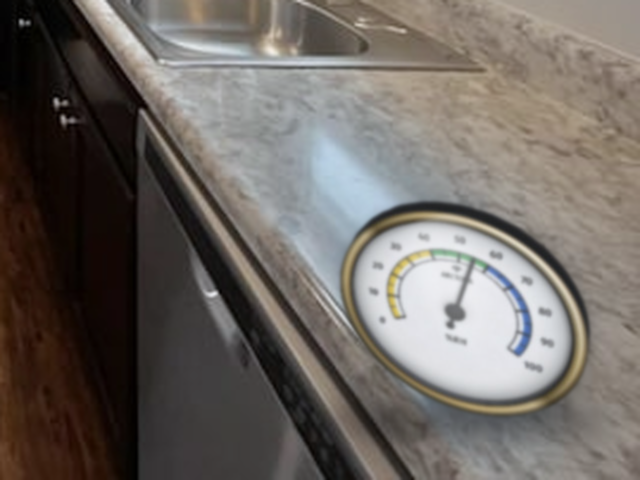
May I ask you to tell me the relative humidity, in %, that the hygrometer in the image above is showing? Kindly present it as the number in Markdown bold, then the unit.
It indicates **55** %
